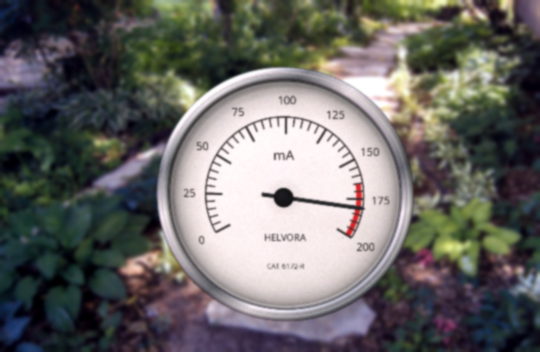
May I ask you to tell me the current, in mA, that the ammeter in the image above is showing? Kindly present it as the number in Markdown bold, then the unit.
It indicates **180** mA
